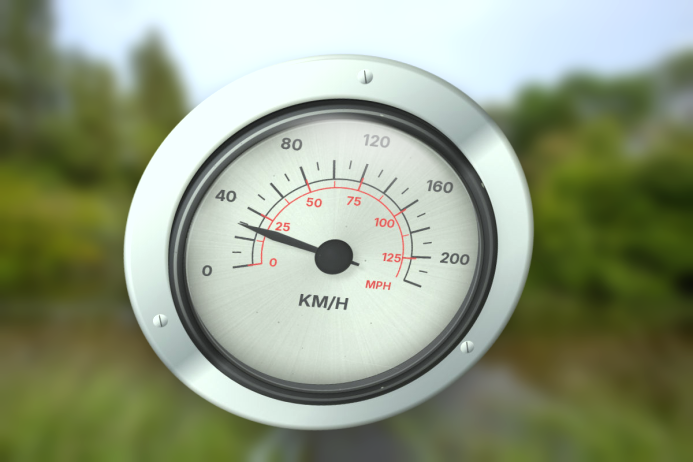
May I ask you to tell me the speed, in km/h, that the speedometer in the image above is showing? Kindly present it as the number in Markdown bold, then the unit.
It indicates **30** km/h
